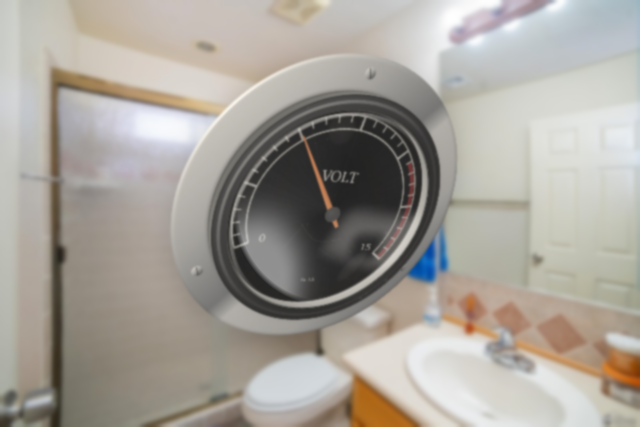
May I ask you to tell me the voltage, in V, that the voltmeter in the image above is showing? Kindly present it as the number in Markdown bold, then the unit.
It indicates **5** V
